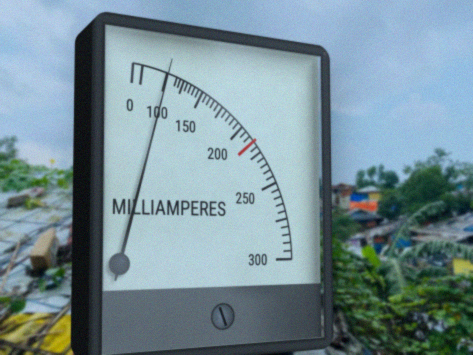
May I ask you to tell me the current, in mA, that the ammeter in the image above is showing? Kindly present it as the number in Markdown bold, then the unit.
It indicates **100** mA
